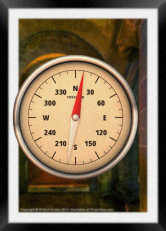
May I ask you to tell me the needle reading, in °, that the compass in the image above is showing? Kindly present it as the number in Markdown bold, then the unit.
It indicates **10** °
